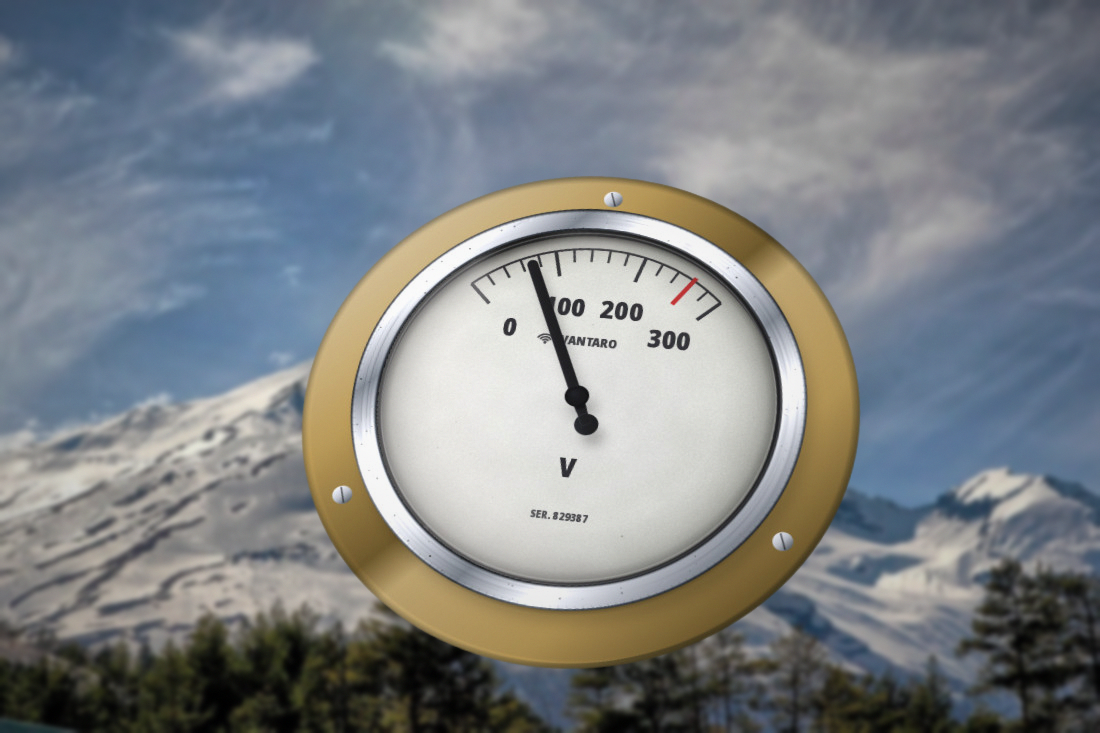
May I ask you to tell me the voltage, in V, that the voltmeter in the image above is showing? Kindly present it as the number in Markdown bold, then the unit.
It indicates **70** V
